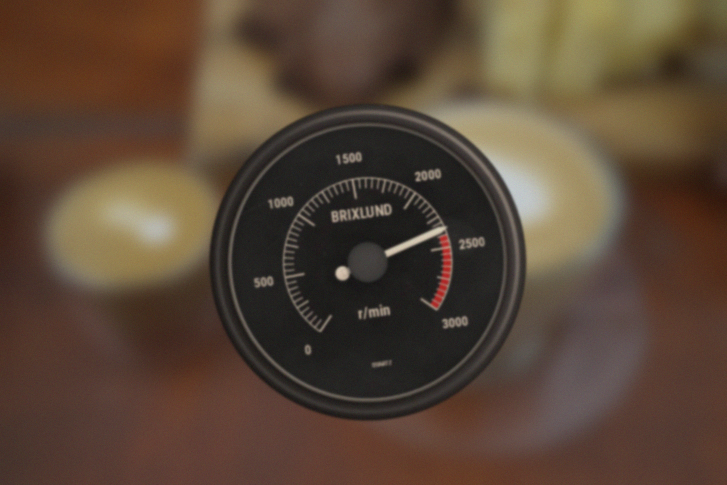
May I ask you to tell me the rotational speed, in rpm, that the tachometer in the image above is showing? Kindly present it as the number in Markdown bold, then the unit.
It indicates **2350** rpm
